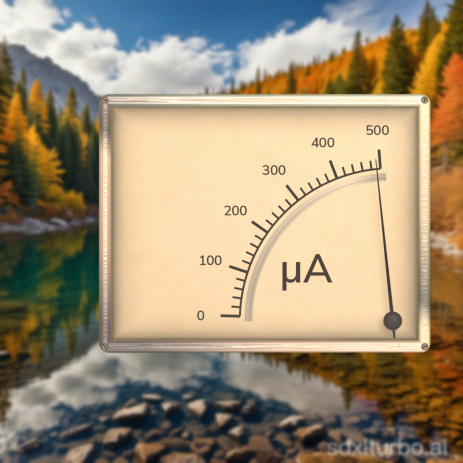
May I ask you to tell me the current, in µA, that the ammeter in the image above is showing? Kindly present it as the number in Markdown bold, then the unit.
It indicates **490** µA
